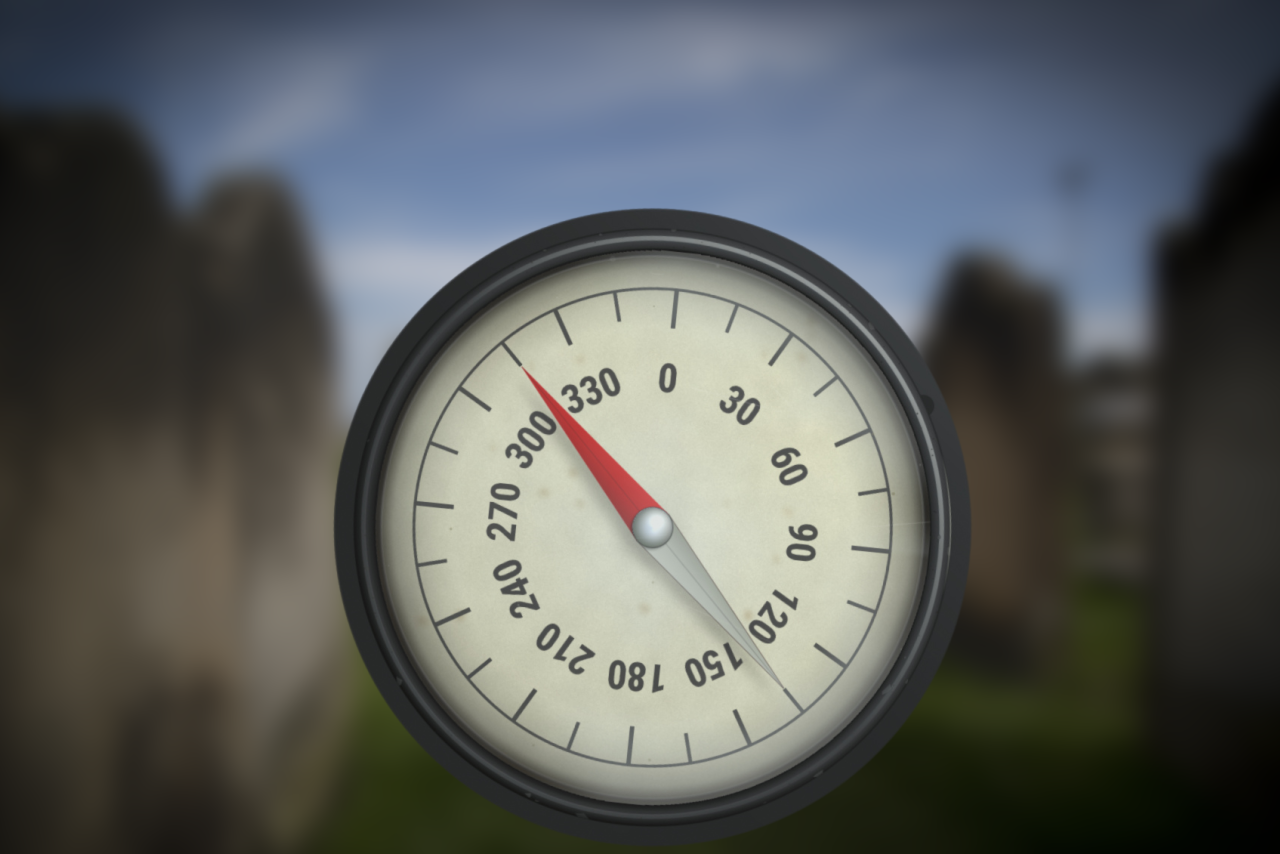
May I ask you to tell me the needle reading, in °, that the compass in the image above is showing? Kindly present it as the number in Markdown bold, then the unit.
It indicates **315** °
